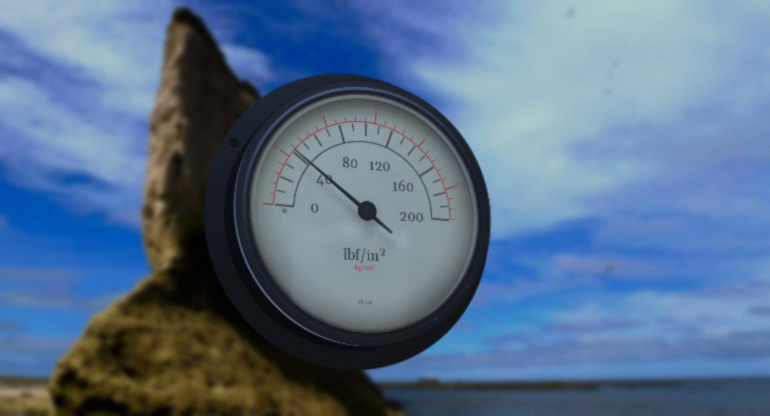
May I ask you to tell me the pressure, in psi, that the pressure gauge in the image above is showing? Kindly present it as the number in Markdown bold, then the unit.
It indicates **40** psi
